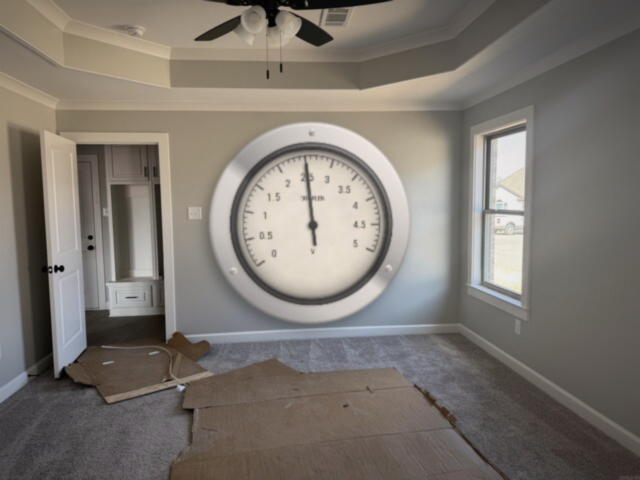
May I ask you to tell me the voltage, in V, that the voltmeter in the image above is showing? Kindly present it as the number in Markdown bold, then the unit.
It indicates **2.5** V
